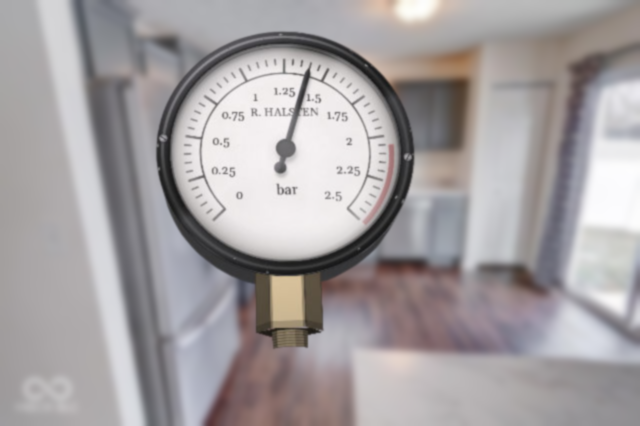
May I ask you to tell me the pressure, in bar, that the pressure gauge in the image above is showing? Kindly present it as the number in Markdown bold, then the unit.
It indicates **1.4** bar
